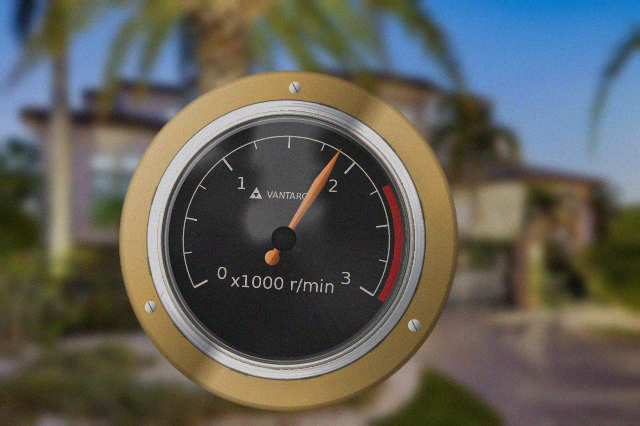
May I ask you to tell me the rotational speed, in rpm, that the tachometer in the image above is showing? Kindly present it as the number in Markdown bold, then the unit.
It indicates **1875** rpm
